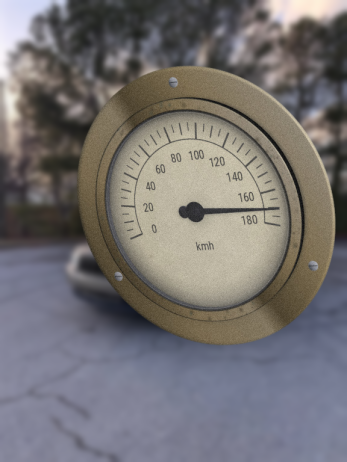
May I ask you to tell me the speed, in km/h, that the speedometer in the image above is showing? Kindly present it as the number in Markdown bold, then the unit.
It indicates **170** km/h
